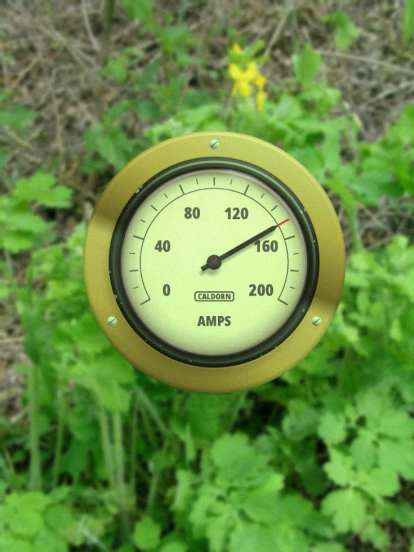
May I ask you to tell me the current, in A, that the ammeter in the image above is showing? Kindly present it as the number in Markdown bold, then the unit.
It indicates **150** A
